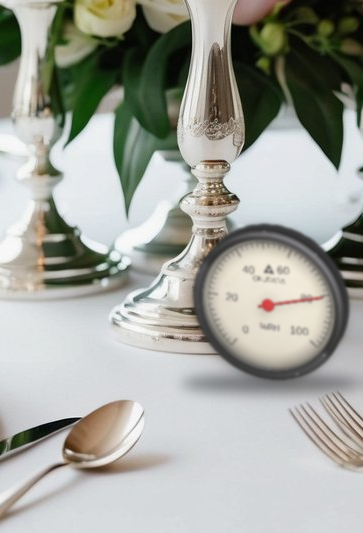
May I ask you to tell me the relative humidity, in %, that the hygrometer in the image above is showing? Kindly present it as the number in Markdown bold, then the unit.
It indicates **80** %
